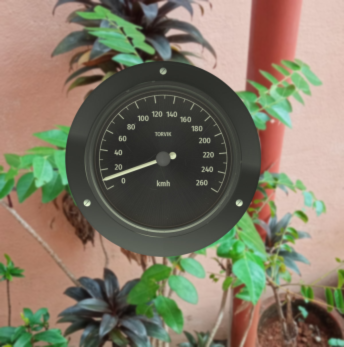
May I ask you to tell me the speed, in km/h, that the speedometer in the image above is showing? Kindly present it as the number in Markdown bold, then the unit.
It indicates **10** km/h
